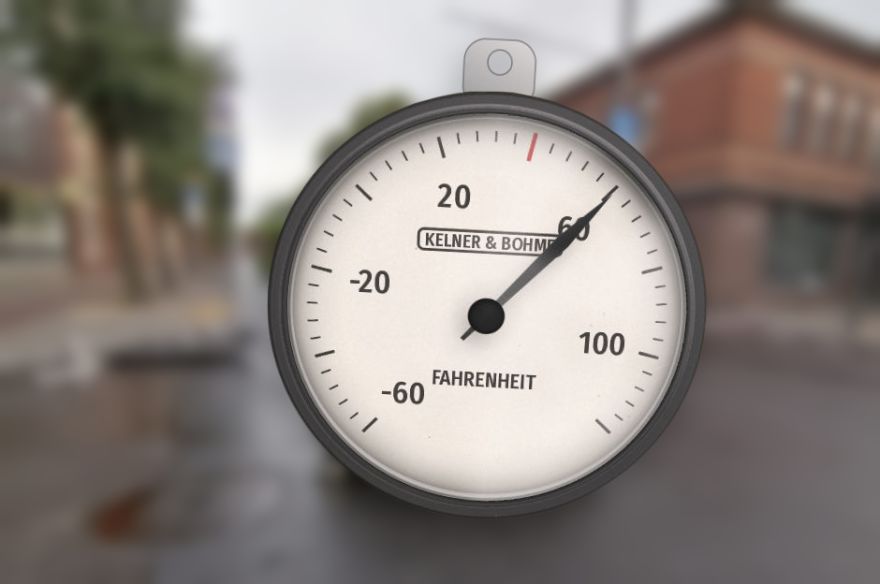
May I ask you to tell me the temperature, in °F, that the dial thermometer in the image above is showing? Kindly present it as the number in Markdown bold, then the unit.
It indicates **60** °F
